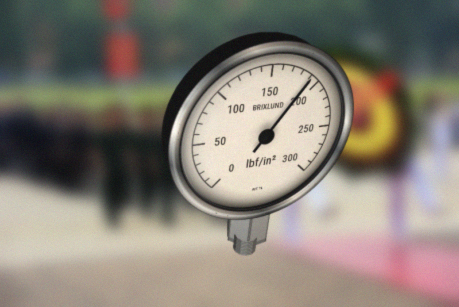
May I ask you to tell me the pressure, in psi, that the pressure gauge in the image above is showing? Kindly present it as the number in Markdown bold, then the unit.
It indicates **190** psi
